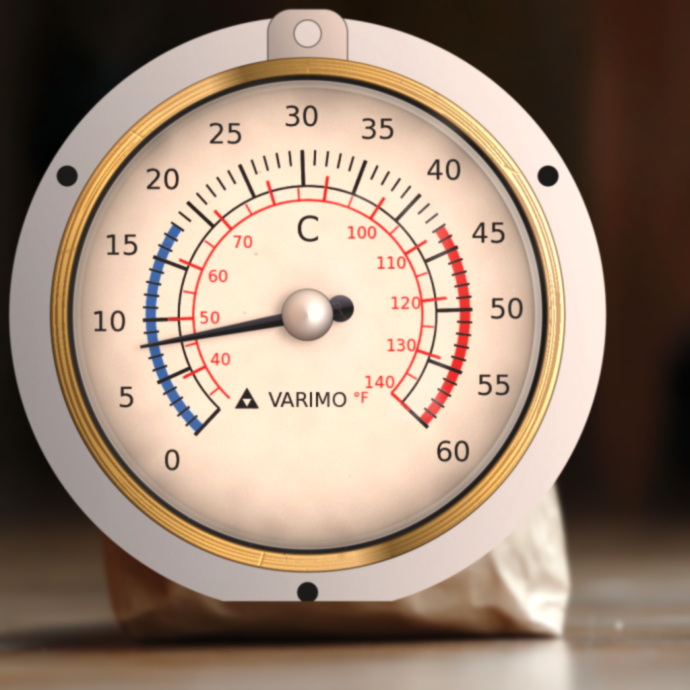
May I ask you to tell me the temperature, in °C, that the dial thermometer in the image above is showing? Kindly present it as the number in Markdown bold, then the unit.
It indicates **8** °C
